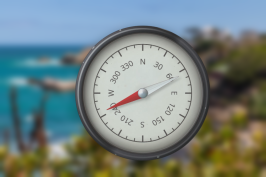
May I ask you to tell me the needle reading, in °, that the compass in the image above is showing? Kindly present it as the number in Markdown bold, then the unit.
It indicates **245** °
